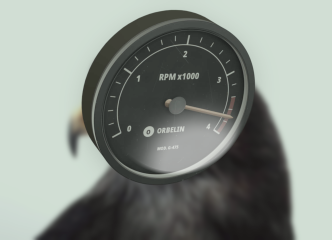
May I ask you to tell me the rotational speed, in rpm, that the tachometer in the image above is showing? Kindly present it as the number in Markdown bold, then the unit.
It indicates **3700** rpm
